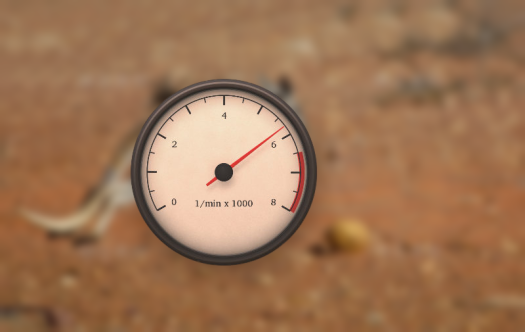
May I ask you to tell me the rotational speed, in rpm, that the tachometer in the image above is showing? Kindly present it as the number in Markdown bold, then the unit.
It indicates **5750** rpm
